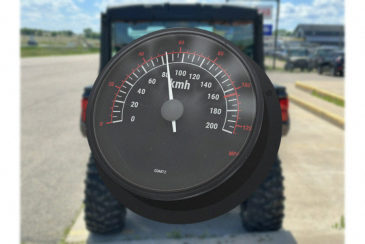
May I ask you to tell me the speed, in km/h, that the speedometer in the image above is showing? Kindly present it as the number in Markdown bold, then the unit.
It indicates **85** km/h
